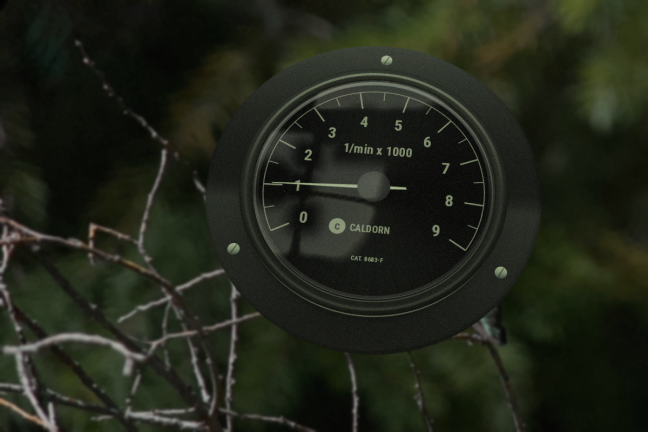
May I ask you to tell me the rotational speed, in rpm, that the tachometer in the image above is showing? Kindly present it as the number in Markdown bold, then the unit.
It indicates **1000** rpm
